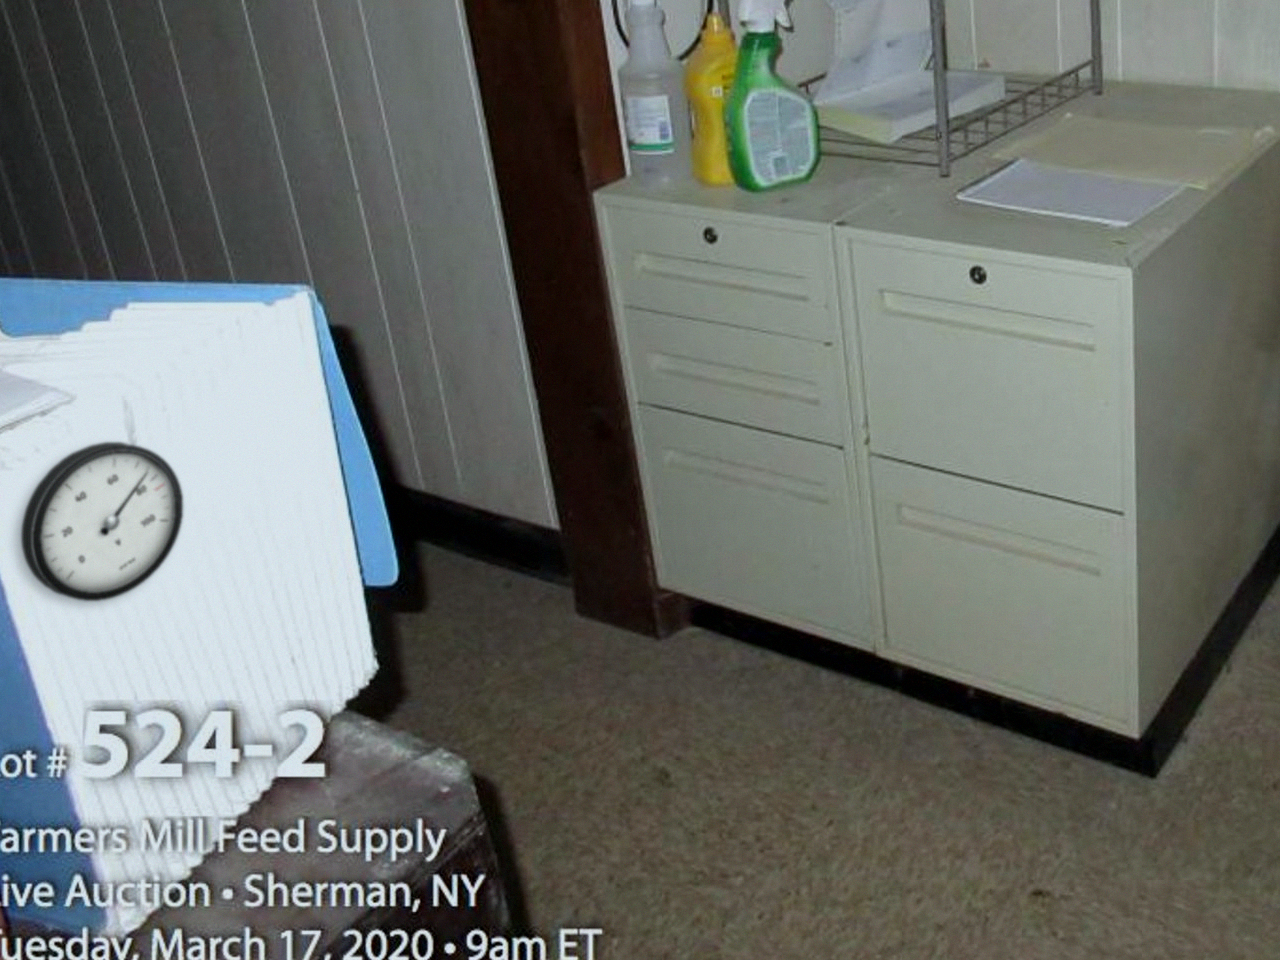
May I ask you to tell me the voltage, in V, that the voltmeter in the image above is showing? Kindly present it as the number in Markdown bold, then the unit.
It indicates **75** V
